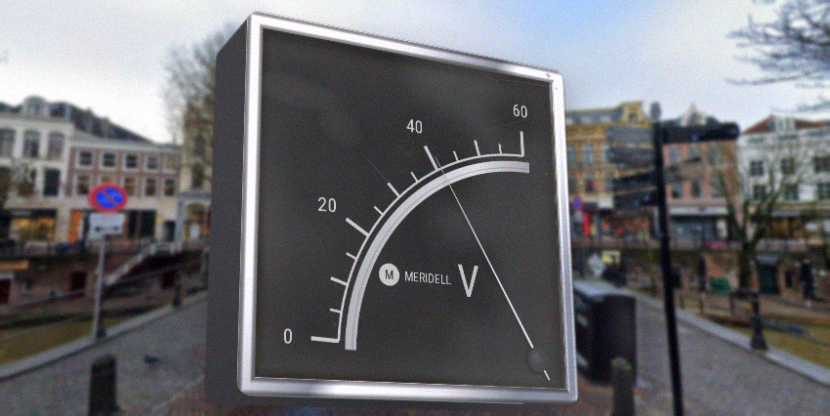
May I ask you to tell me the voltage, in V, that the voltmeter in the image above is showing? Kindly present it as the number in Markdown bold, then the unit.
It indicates **40** V
